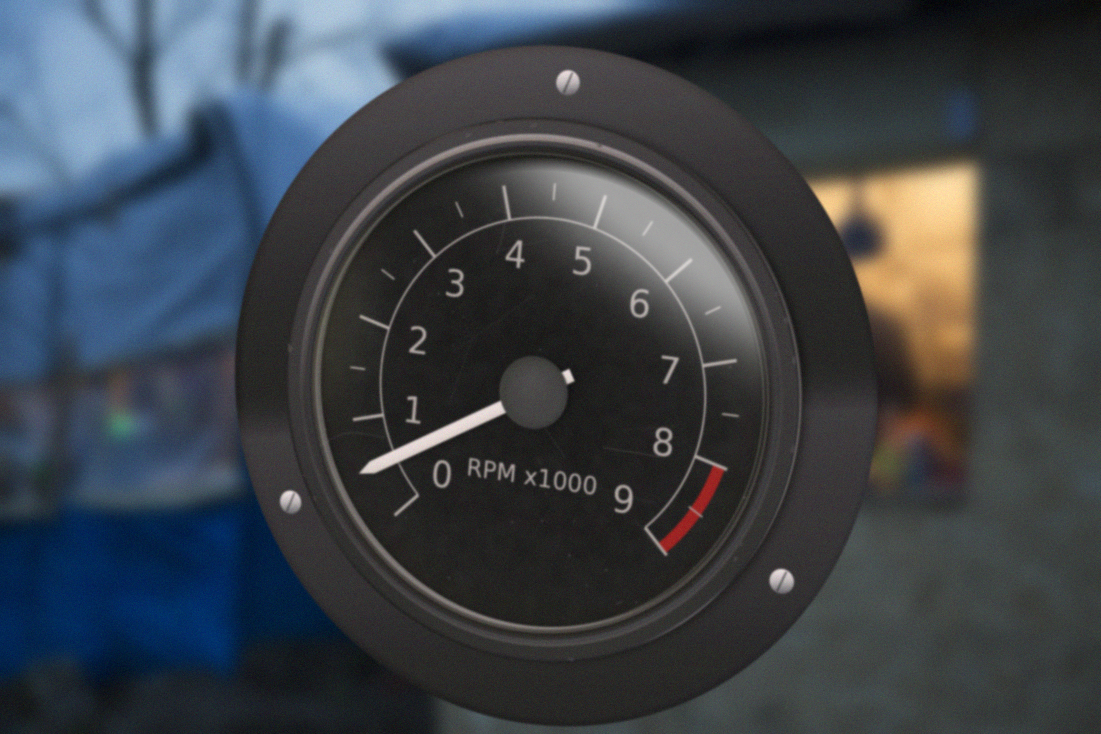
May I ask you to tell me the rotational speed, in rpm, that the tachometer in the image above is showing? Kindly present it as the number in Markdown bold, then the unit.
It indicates **500** rpm
